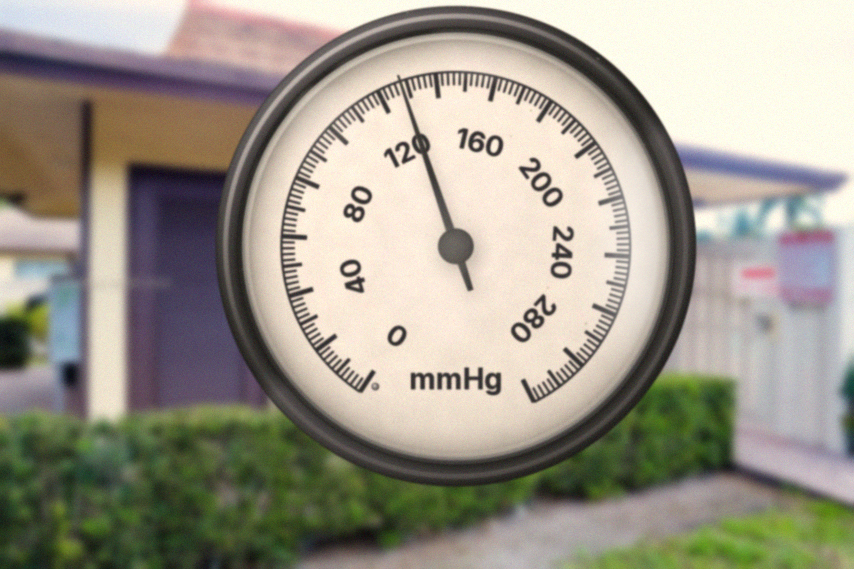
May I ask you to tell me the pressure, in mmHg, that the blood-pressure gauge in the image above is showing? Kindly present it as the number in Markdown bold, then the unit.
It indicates **128** mmHg
